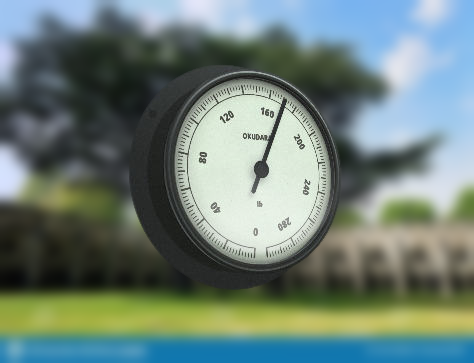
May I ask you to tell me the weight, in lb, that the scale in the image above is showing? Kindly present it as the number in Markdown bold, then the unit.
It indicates **170** lb
